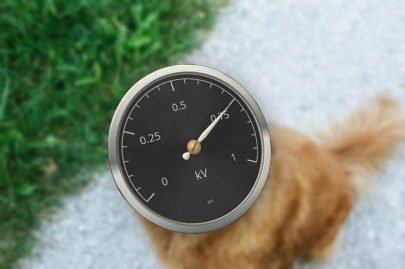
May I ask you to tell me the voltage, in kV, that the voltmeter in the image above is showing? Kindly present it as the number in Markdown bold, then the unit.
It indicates **0.75** kV
